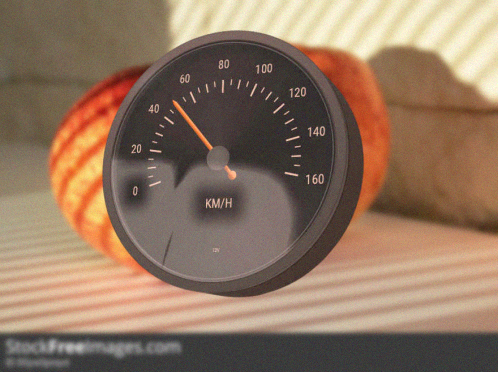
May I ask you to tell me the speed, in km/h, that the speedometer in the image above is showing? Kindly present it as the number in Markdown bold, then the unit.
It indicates **50** km/h
